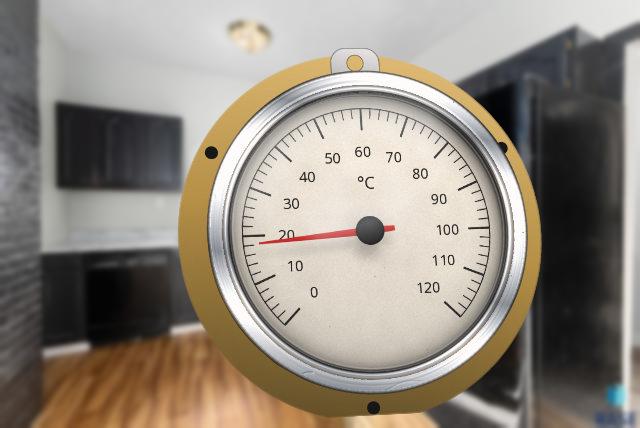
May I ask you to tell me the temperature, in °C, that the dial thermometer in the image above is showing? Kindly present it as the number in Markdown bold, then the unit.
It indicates **18** °C
